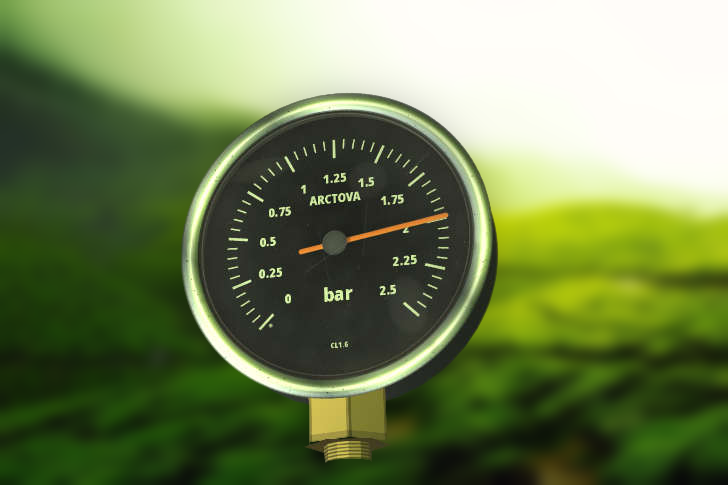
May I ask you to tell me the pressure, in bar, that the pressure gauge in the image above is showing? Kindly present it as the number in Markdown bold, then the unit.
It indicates **2** bar
